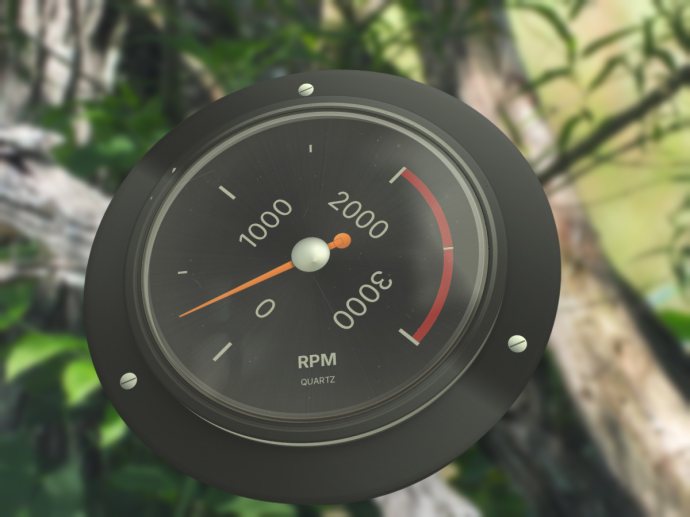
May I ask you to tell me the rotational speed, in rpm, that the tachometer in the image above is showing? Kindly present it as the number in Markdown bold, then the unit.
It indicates **250** rpm
